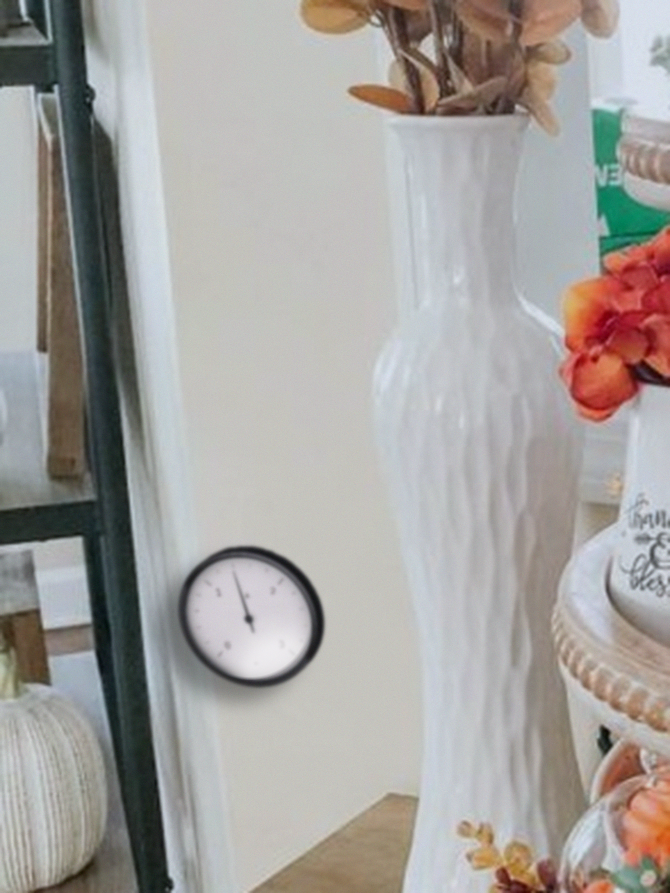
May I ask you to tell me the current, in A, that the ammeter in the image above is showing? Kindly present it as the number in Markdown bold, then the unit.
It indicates **1.4** A
